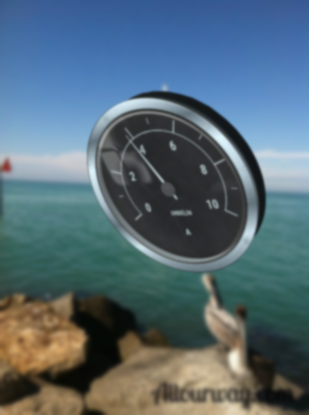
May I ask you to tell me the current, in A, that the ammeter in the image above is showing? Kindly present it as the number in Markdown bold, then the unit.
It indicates **4** A
